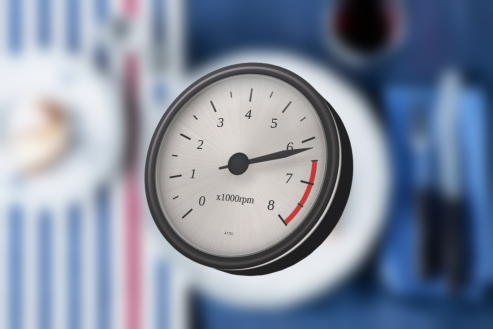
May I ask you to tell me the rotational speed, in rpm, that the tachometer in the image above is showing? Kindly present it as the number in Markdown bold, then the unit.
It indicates **6250** rpm
